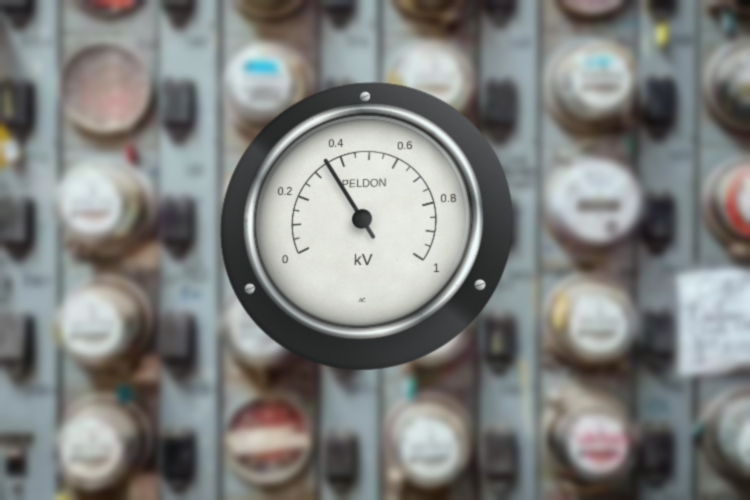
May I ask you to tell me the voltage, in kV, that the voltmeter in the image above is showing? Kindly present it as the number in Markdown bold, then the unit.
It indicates **0.35** kV
